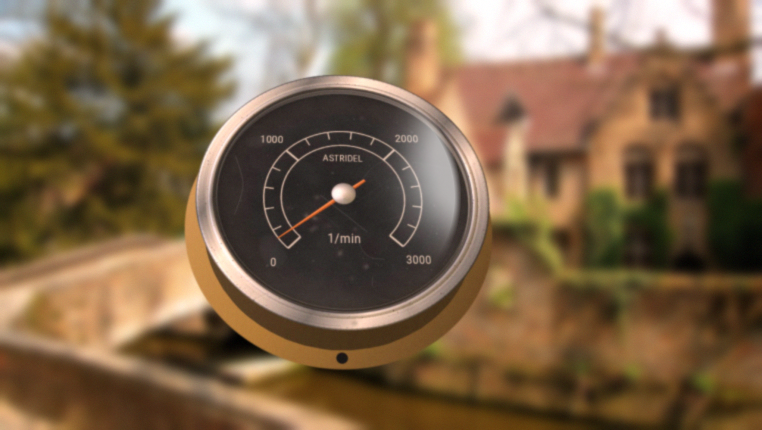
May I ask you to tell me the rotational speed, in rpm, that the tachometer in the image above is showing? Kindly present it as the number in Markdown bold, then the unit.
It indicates **100** rpm
